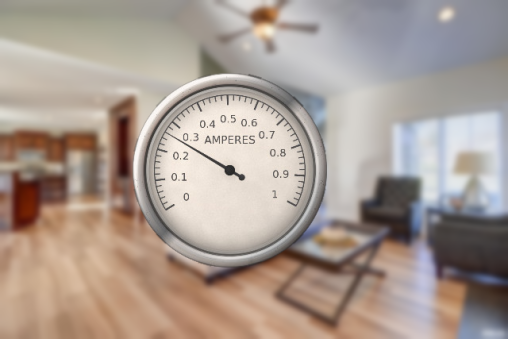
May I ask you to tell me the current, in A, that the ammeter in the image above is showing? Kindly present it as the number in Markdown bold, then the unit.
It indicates **0.26** A
